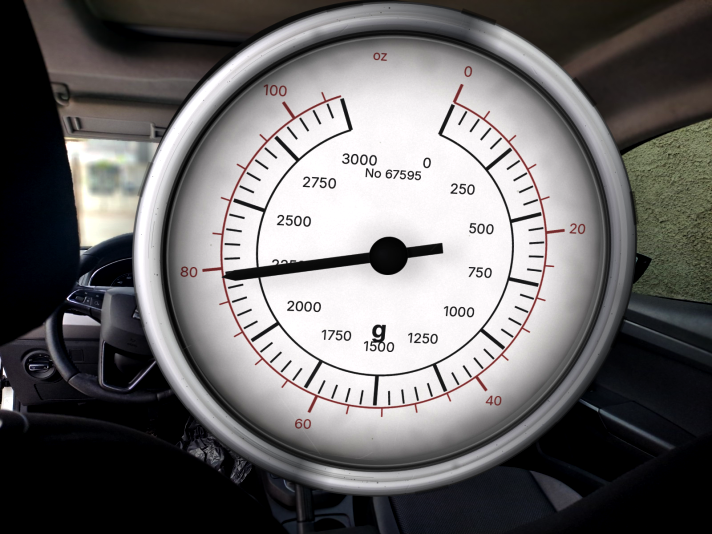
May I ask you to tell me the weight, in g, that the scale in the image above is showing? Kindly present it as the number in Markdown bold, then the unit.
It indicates **2250** g
